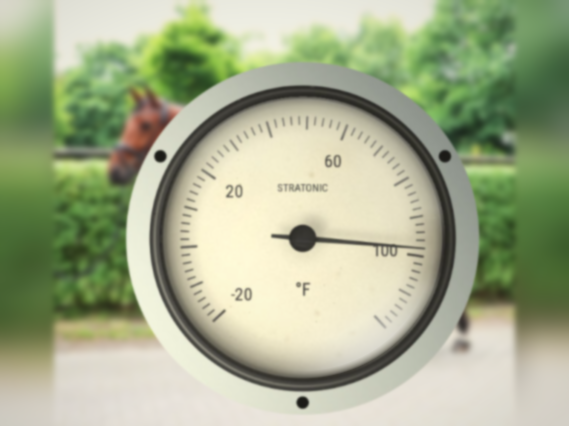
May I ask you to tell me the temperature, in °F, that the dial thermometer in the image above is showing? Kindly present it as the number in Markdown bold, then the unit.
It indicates **98** °F
